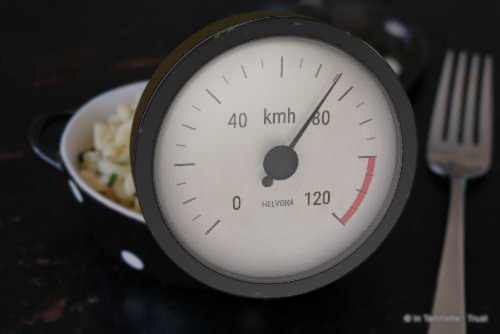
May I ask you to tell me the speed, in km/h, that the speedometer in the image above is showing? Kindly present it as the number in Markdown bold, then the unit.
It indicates **75** km/h
